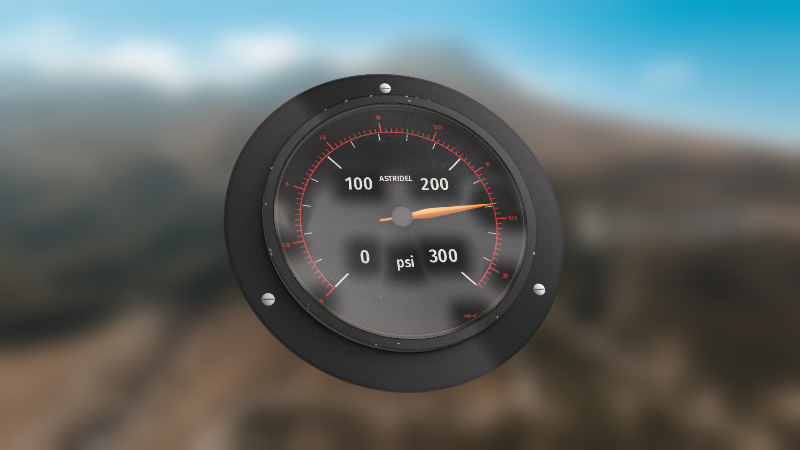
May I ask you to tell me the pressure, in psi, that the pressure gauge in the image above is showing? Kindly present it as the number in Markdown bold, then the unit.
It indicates **240** psi
